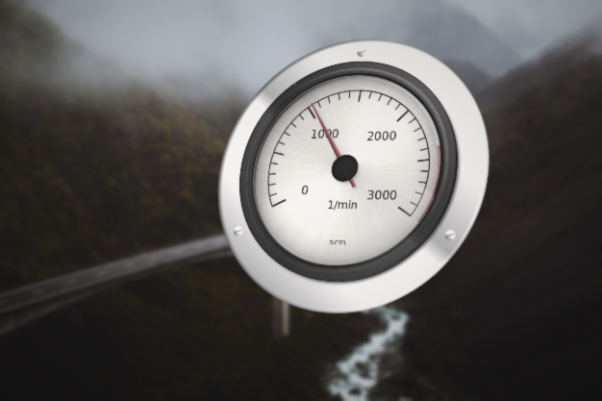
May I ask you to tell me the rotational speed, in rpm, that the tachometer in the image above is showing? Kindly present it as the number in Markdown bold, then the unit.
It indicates **1050** rpm
